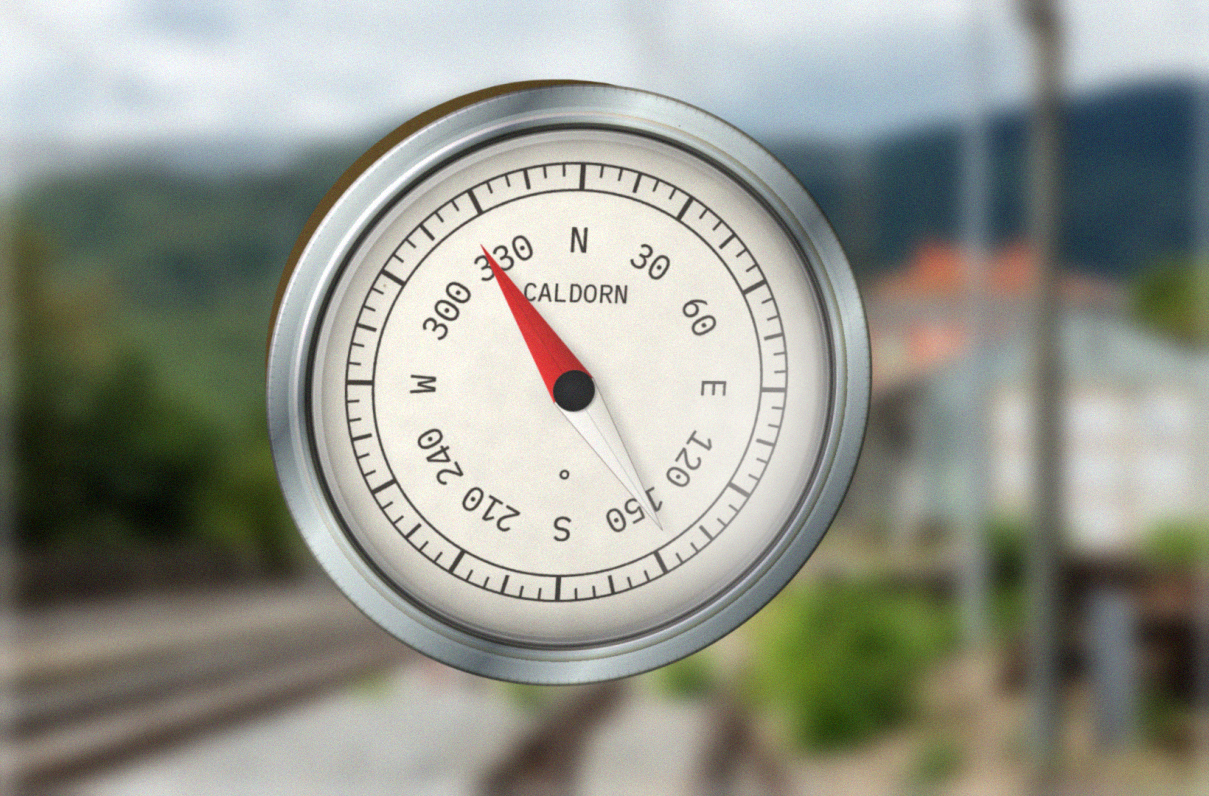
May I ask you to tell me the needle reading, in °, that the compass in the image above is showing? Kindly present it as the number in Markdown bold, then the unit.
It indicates **325** °
